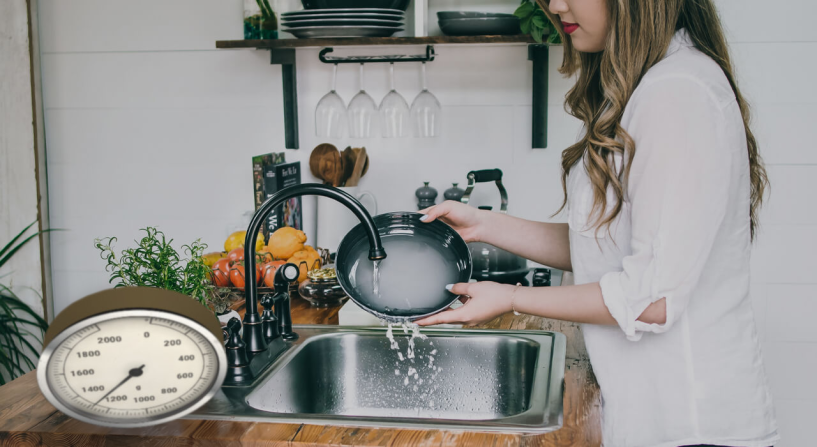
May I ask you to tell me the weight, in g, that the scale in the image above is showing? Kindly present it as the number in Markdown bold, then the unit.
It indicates **1300** g
